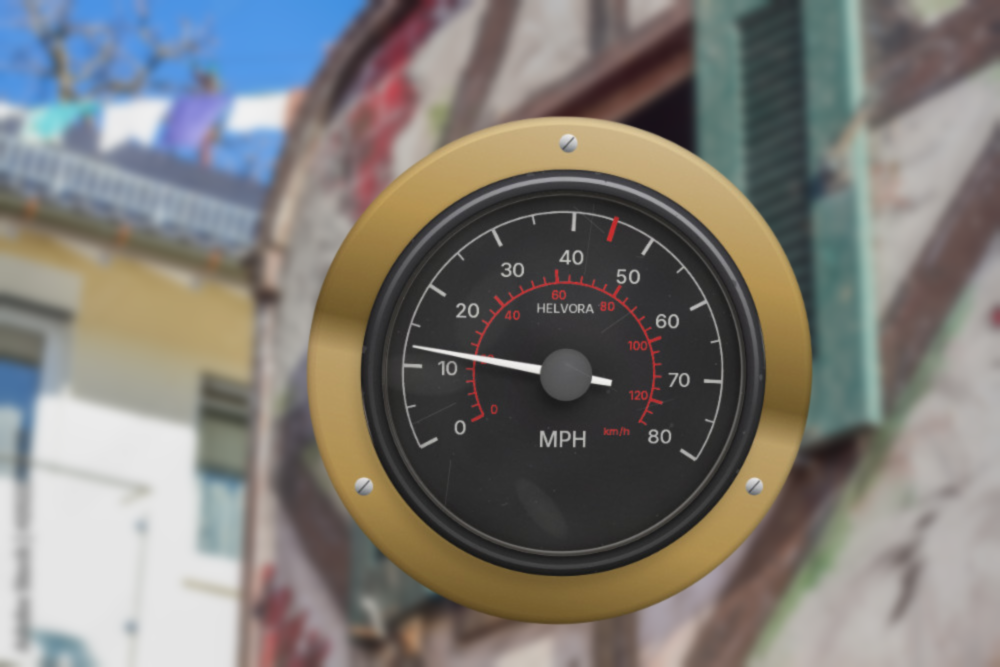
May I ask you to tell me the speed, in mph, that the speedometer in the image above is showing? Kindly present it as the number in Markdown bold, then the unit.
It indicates **12.5** mph
